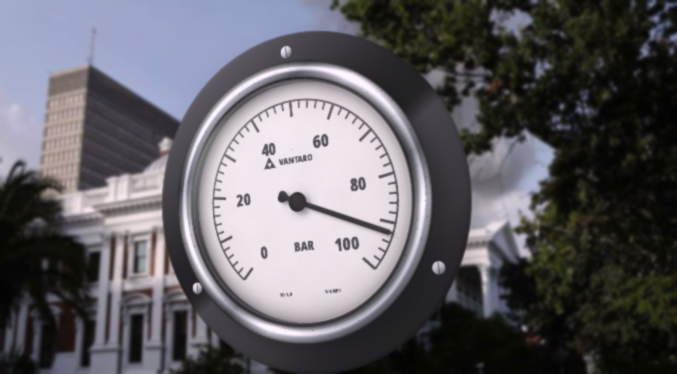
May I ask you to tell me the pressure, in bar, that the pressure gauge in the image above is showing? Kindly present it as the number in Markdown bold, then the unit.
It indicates **92** bar
